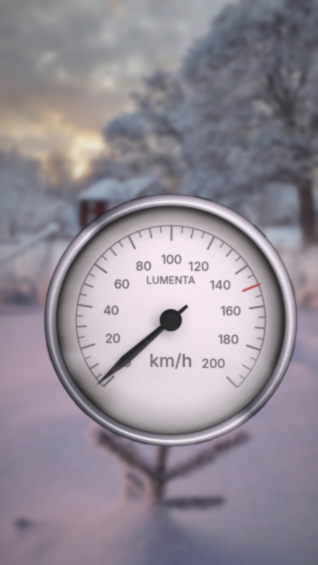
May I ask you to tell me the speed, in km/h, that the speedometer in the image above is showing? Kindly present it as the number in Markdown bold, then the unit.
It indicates **2.5** km/h
